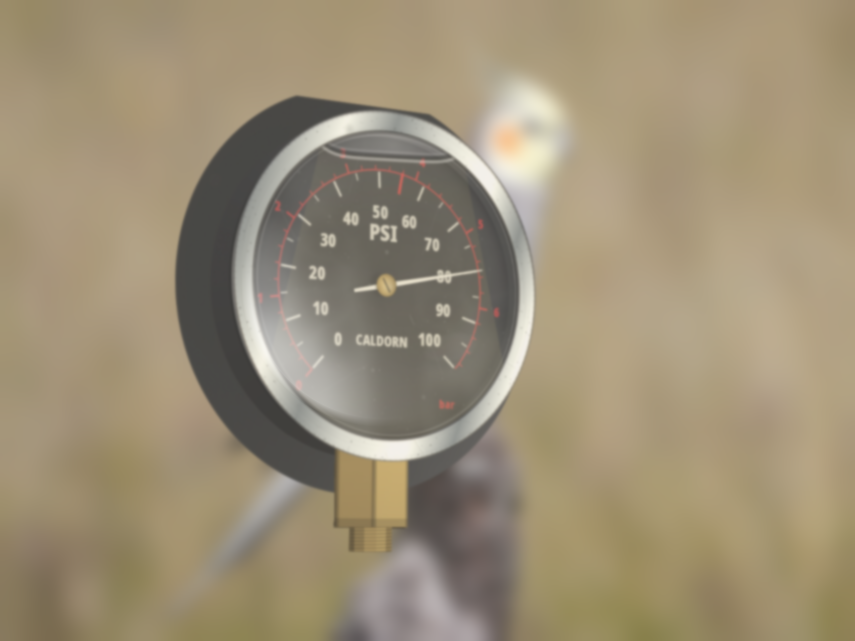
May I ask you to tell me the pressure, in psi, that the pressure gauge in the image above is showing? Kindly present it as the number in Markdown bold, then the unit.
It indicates **80** psi
